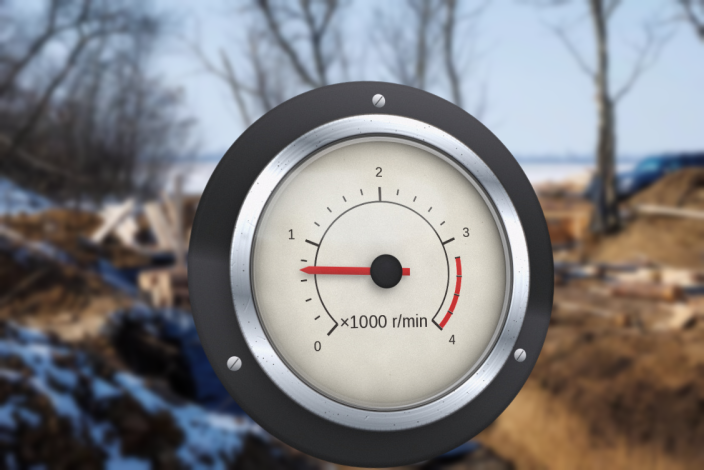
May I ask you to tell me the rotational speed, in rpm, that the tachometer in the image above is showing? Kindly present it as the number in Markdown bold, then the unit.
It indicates **700** rpm
